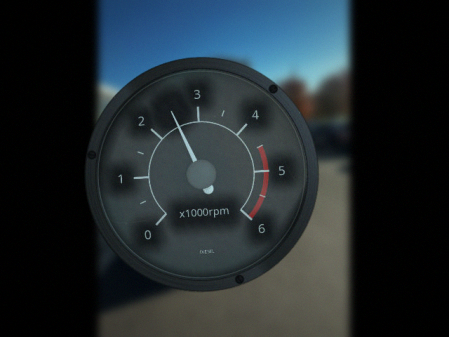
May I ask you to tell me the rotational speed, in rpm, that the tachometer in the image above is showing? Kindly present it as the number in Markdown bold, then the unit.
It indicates **2500** rpm
